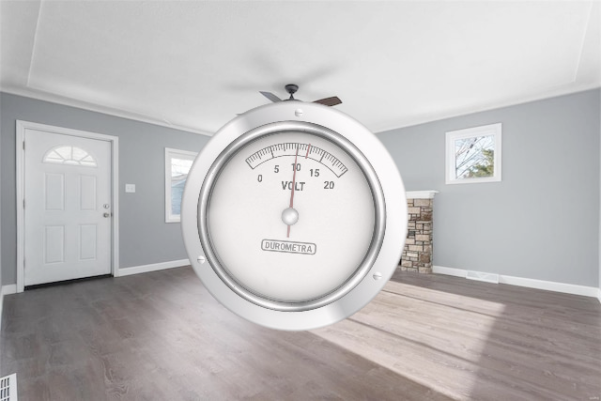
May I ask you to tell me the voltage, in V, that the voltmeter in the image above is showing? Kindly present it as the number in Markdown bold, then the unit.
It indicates **10** V
